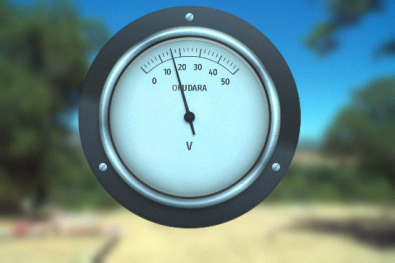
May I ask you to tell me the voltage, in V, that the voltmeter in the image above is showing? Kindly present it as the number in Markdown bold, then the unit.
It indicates **16** V
